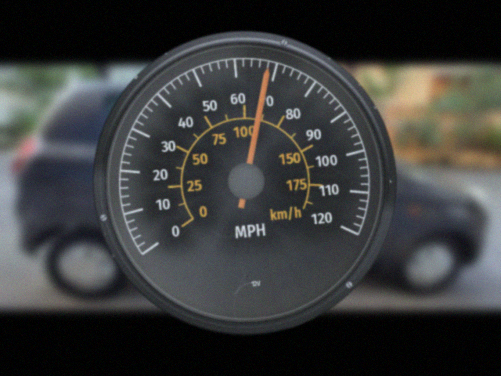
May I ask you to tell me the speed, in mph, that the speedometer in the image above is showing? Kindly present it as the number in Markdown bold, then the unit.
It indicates **68** mph
